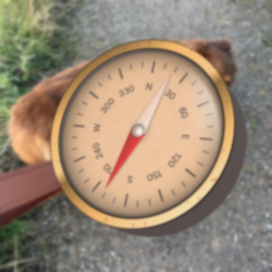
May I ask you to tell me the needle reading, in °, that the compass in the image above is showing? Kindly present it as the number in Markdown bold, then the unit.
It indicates **200** °
